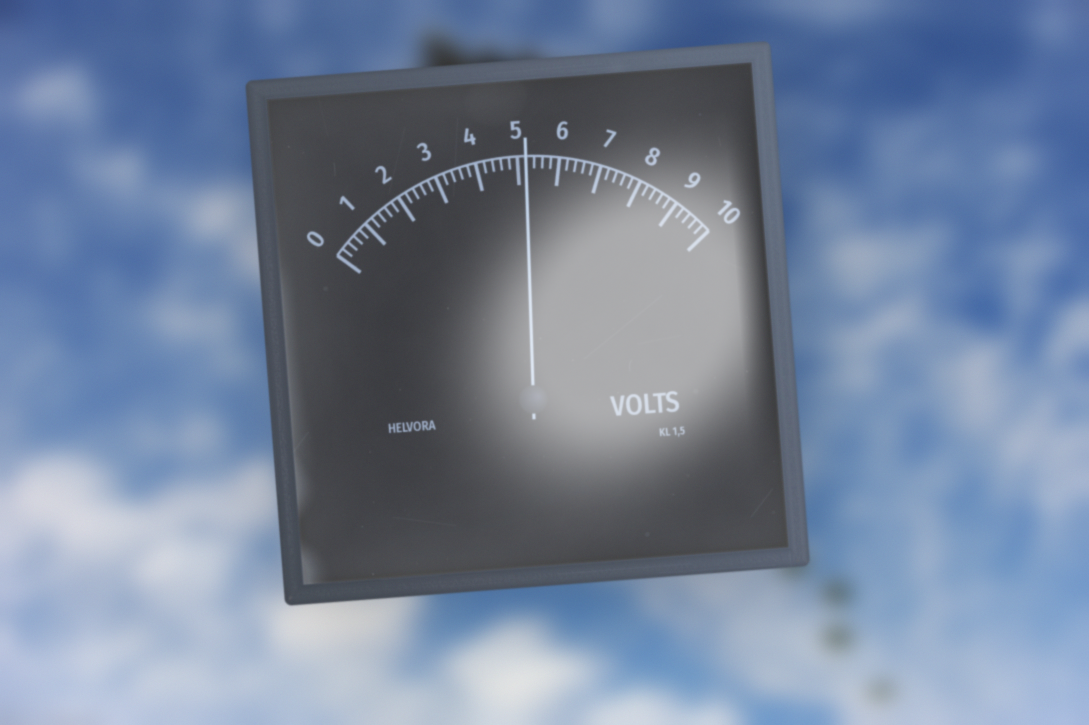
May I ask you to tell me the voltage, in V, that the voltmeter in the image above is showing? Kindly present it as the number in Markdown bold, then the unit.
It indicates **5.2** V
